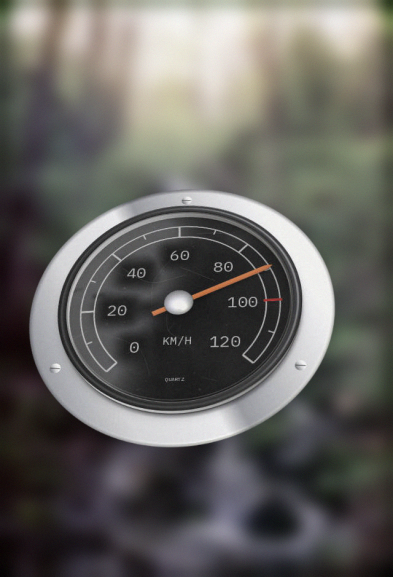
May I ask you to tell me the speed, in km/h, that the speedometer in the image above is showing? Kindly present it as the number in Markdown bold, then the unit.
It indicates **90** km/h
